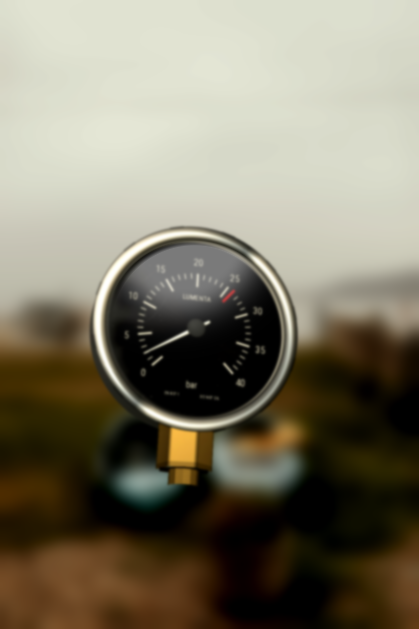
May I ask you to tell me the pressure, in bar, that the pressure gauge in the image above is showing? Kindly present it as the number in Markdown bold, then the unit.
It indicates **2** bar
